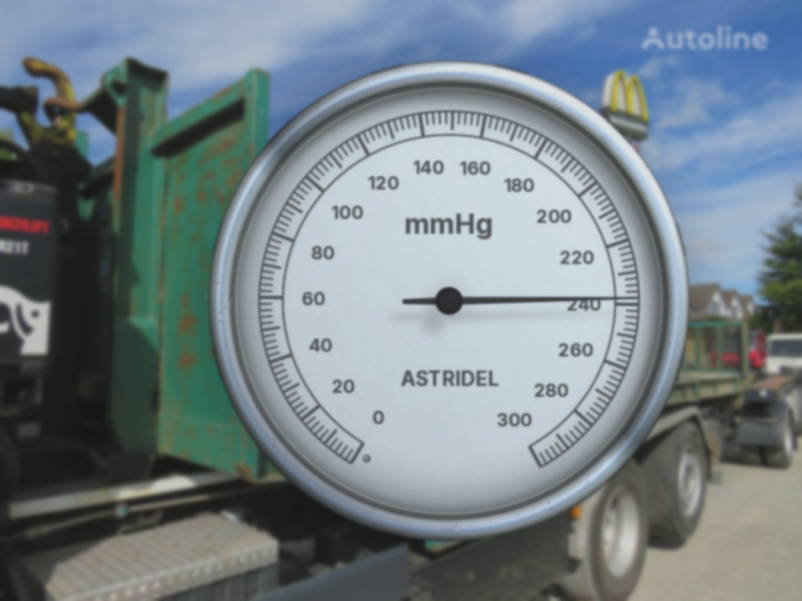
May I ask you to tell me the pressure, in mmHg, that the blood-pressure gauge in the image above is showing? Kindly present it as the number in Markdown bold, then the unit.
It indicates **238** mmHg
